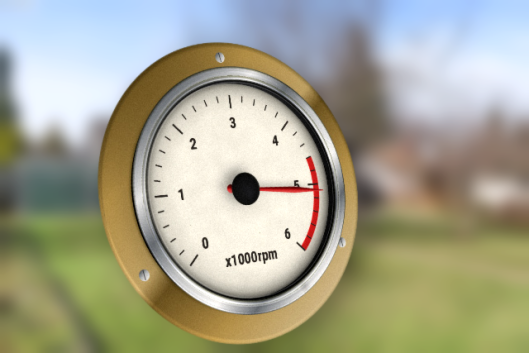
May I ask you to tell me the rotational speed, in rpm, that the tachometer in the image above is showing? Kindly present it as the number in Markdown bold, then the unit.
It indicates **5100** rpm
